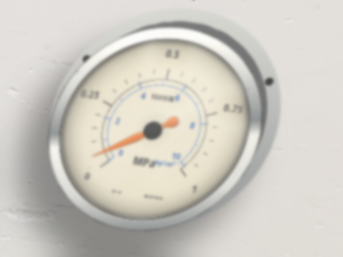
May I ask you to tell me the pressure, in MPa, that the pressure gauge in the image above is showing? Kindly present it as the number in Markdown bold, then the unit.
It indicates **0.05** MPa
